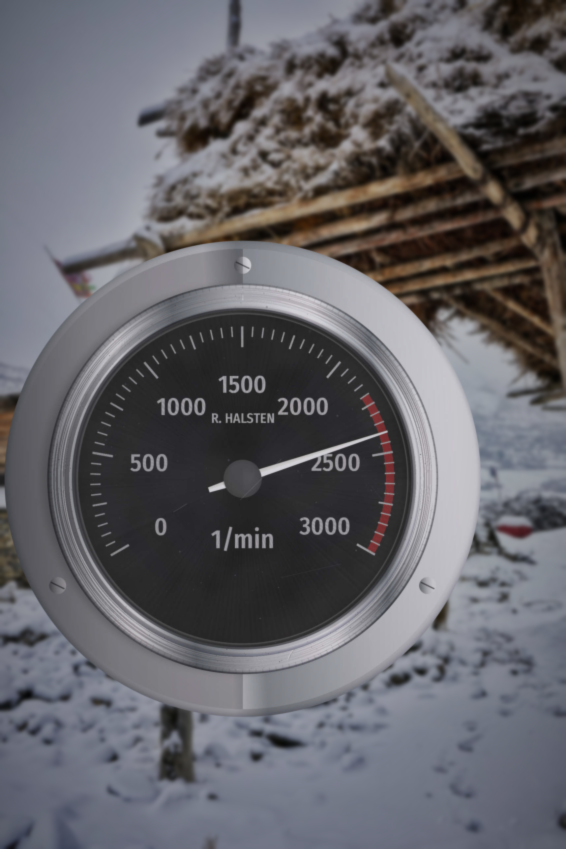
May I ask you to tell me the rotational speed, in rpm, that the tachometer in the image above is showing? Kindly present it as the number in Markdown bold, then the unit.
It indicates **2400** rpm
